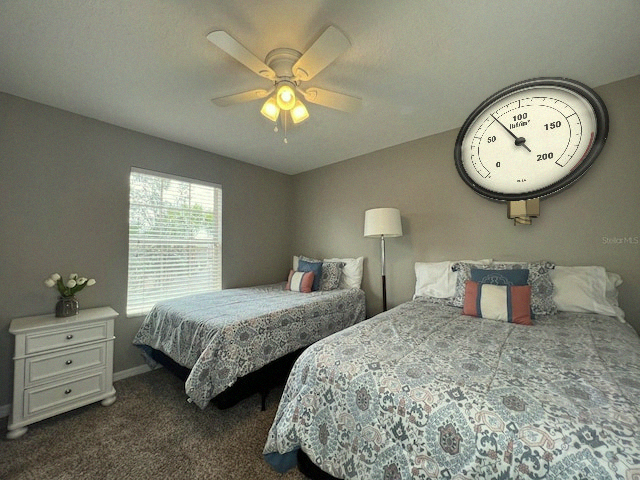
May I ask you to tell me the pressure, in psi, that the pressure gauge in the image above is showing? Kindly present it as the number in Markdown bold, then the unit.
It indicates **75** psi
